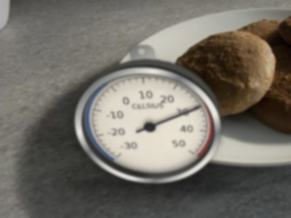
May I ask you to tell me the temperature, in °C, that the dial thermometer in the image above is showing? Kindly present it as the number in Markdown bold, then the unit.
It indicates **30** °C
